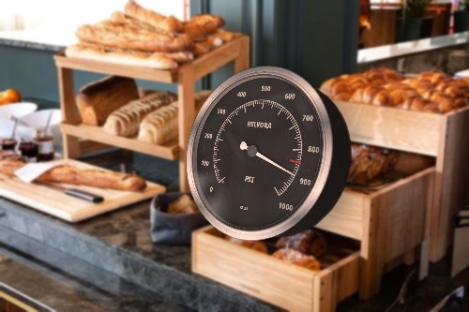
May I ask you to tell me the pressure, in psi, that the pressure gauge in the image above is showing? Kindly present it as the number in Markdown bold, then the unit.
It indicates **900** psi
